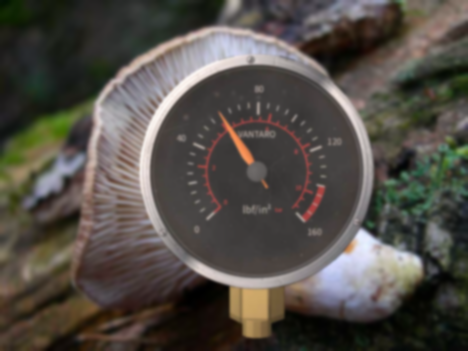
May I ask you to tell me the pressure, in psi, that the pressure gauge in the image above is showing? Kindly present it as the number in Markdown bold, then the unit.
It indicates **60** psi
